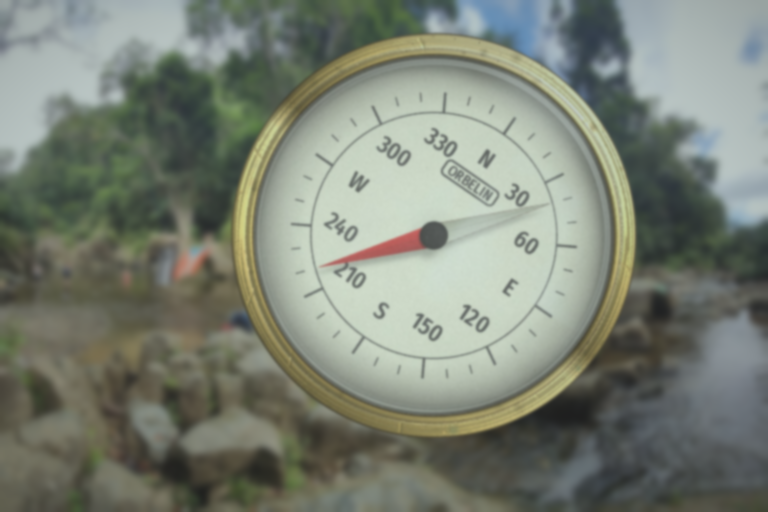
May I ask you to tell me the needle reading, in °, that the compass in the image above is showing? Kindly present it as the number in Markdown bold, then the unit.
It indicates **220** °
